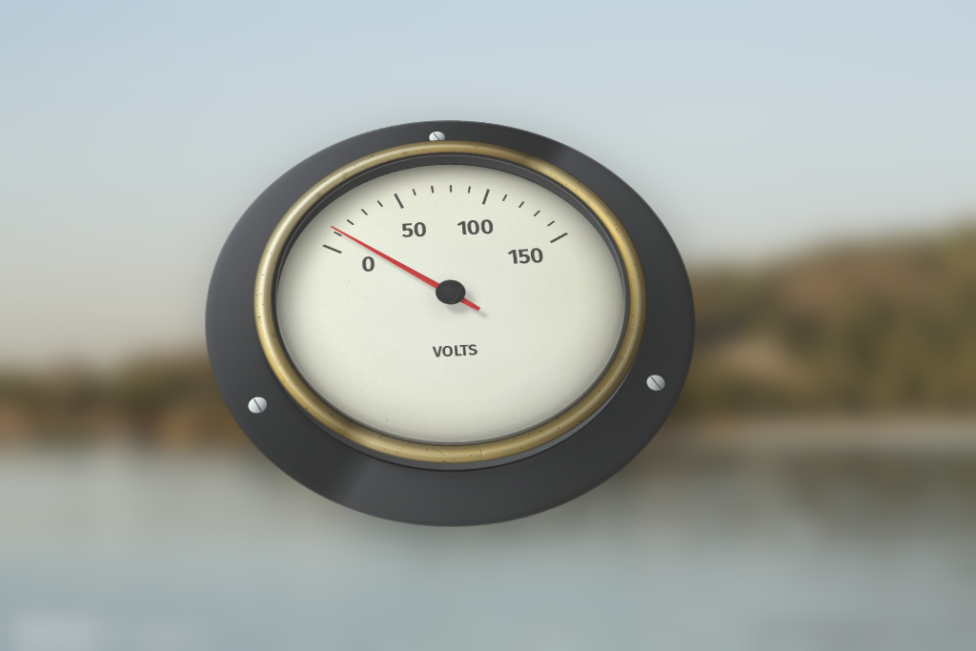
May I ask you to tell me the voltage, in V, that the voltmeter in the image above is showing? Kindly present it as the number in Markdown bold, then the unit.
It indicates **10** V
